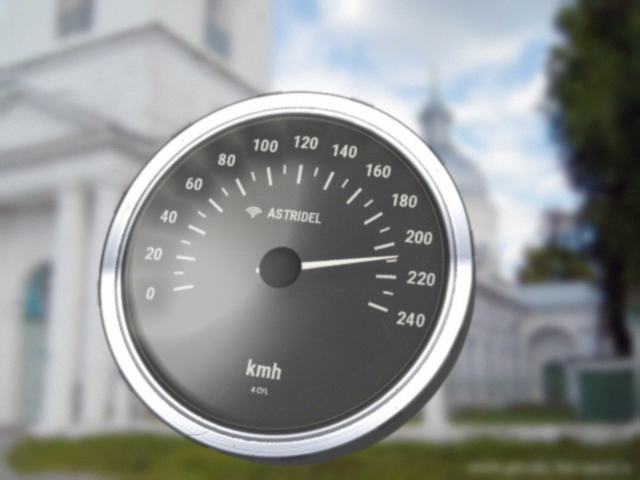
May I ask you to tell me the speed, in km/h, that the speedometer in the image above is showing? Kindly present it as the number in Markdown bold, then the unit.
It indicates **210** km/h
